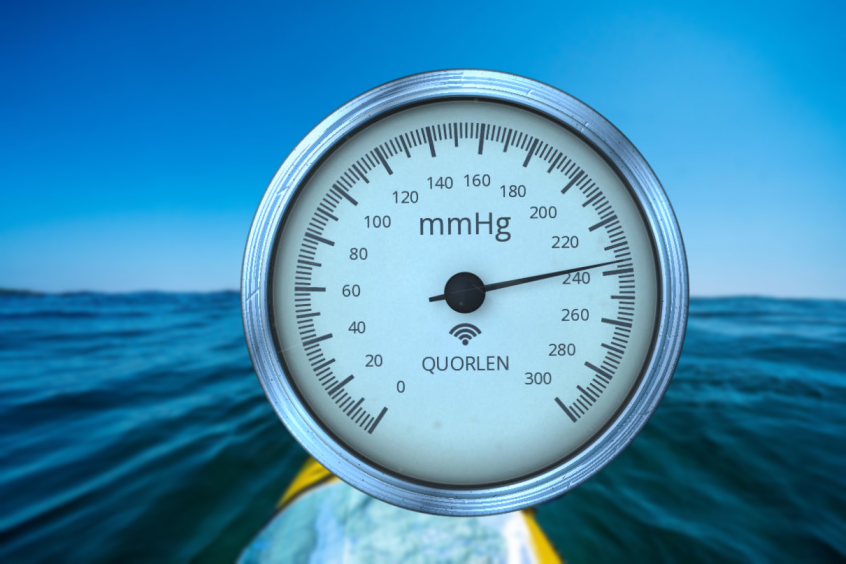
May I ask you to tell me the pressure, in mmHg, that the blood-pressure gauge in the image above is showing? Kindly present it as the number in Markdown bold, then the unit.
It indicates **236** mmHg
